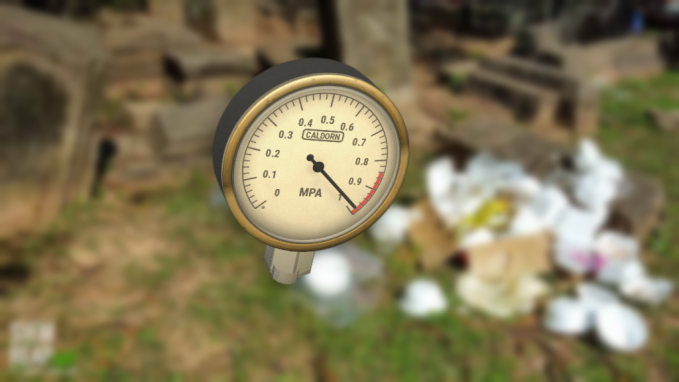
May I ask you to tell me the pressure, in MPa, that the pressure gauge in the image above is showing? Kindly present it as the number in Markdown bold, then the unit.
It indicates **0.98** MPa
